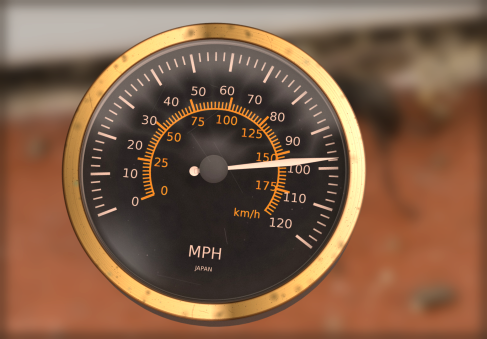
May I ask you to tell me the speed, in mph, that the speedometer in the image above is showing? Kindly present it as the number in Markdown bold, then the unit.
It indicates **98** mph
